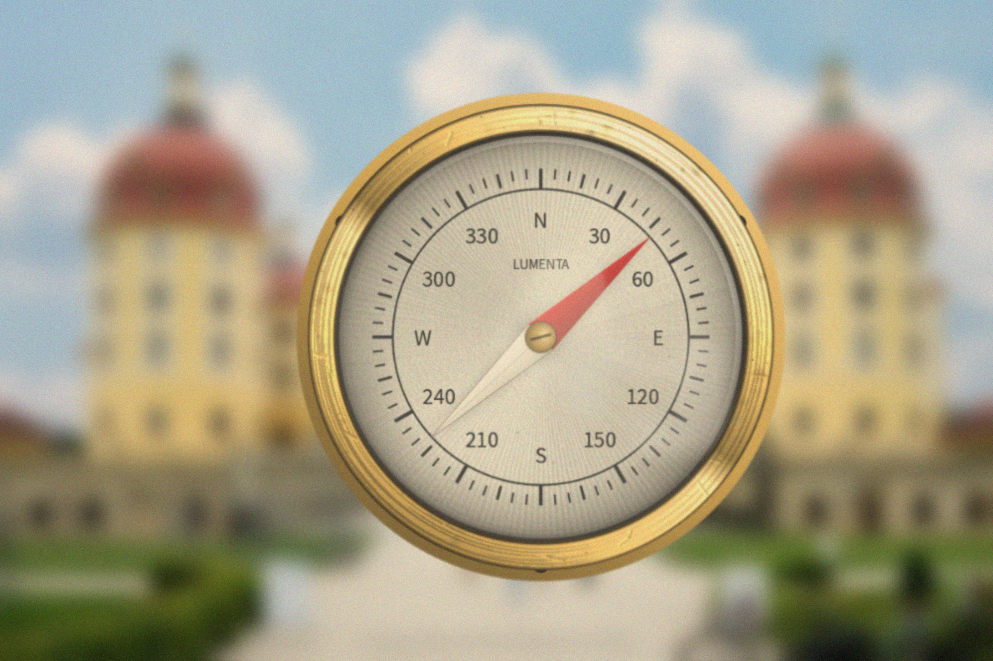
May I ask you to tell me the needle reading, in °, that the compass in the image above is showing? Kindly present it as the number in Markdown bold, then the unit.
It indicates **47.5** °
